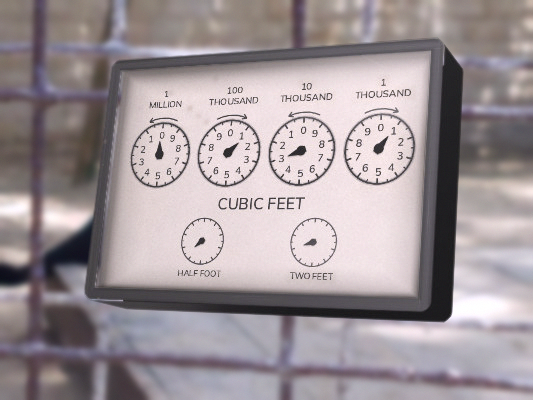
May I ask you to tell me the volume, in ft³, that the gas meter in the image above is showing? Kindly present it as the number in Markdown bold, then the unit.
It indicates **13100** ft³
